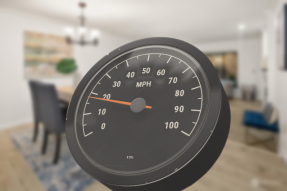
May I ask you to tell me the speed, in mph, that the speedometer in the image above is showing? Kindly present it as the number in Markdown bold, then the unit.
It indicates **17.5** mph
